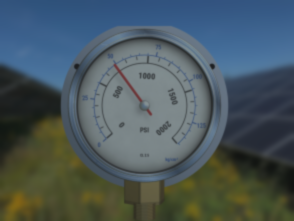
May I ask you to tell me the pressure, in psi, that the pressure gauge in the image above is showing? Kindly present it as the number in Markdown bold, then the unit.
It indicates **700** psi
